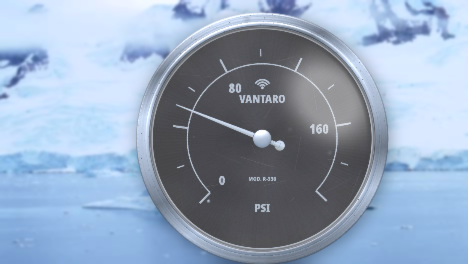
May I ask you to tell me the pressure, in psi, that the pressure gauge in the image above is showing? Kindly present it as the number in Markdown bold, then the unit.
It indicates **50** psi
